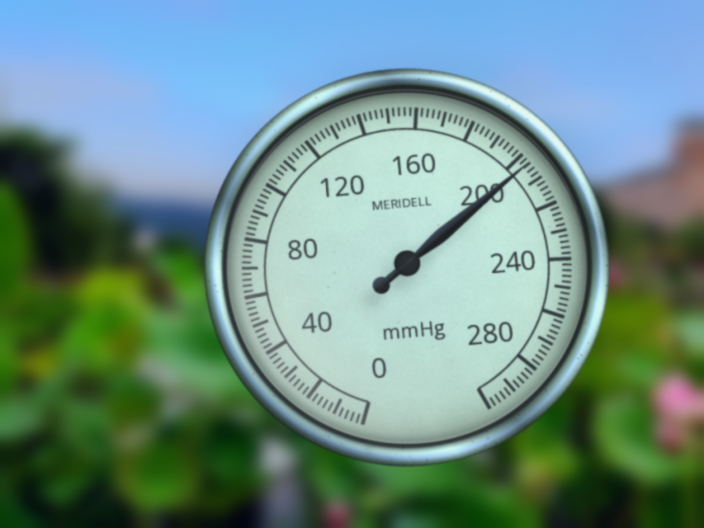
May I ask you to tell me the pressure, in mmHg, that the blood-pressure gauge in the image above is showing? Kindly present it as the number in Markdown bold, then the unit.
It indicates **204** mmHg
